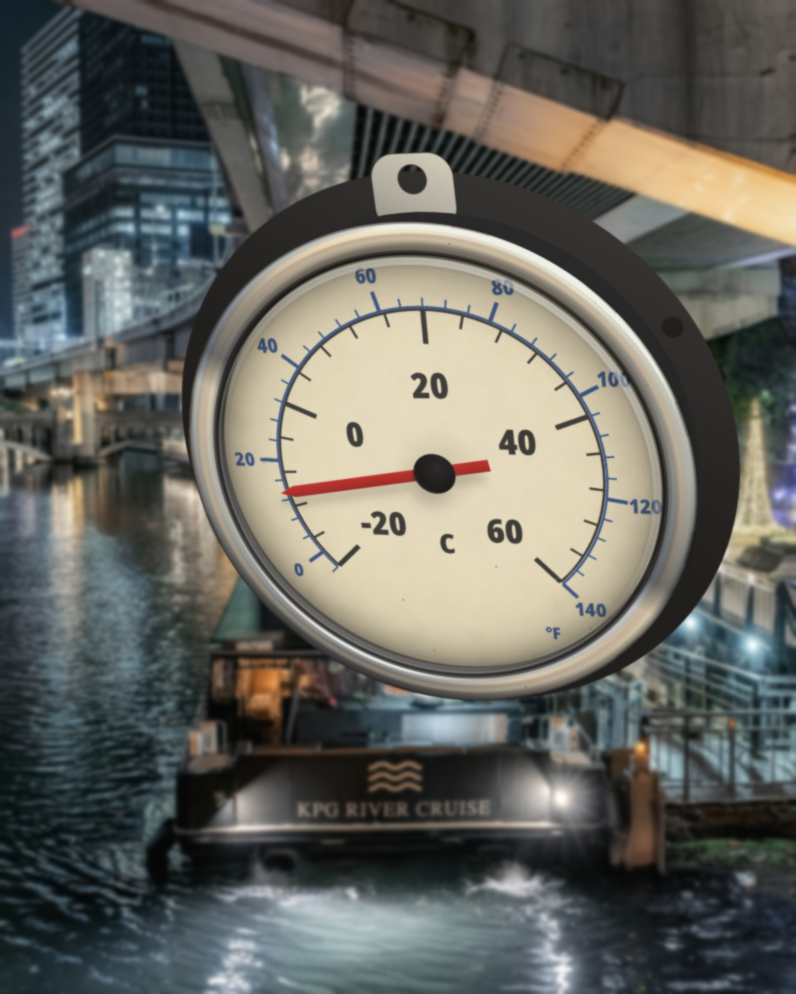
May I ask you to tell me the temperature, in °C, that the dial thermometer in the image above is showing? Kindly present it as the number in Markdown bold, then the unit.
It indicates **-10** °C
